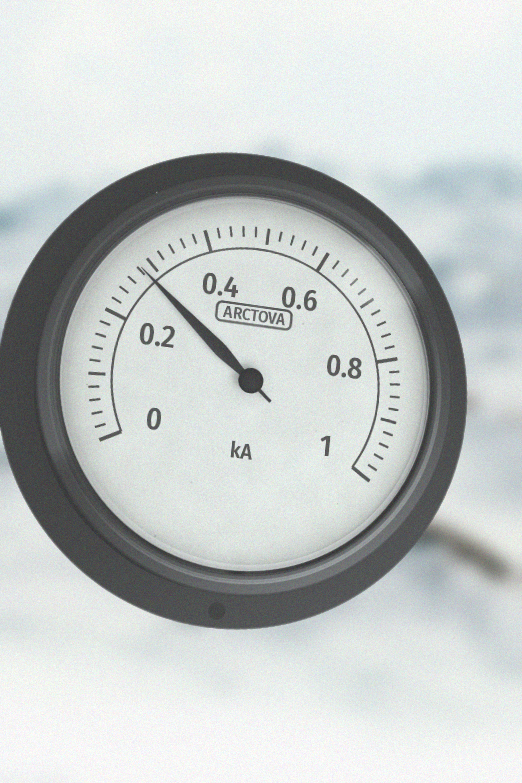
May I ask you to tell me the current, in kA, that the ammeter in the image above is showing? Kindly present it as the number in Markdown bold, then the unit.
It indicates **0.28** kA
